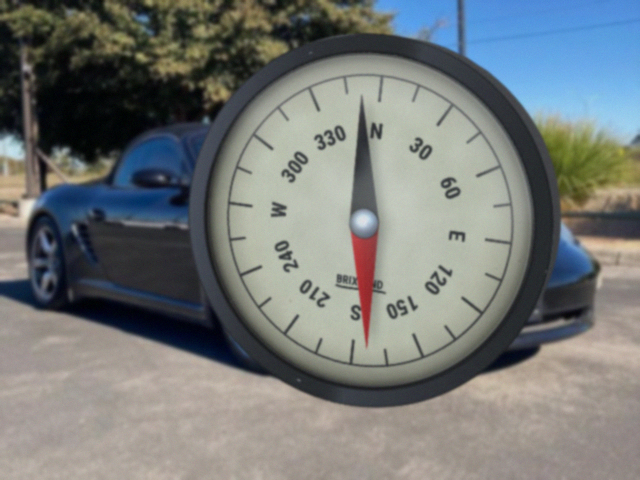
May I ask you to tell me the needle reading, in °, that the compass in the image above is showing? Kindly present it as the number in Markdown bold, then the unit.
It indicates **172.5** °
